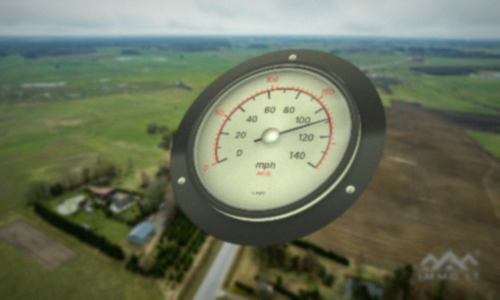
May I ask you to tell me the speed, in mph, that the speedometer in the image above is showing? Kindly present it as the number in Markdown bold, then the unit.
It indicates **110** mph
